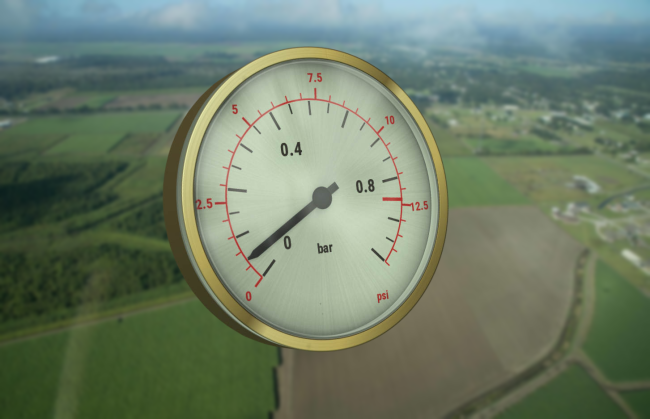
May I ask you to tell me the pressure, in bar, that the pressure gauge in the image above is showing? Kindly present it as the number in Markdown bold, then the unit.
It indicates **0.05** bar
